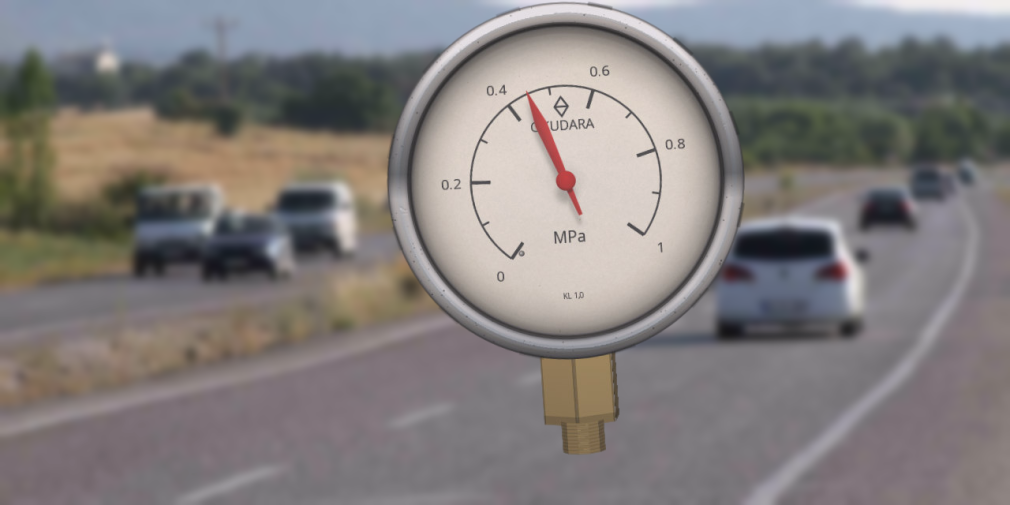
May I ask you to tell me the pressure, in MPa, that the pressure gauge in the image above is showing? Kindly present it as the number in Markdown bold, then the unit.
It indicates **0.45** MPa
